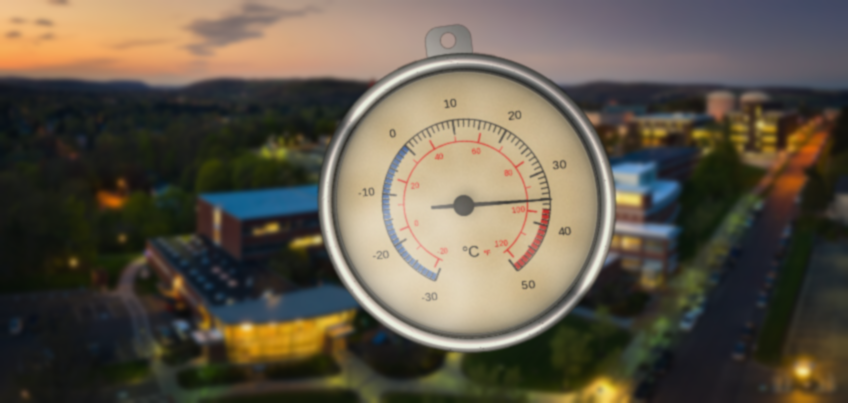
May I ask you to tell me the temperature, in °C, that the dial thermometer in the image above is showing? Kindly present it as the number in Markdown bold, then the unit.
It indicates **35** °C
